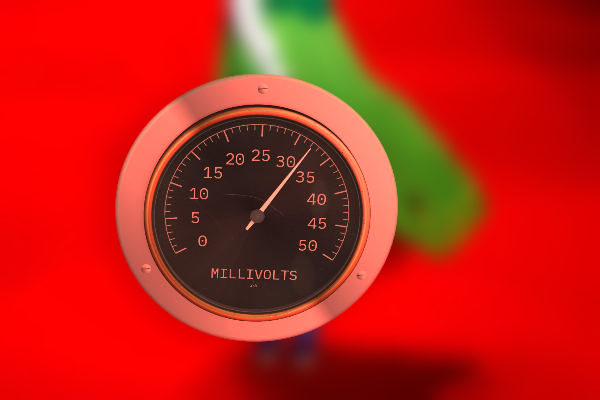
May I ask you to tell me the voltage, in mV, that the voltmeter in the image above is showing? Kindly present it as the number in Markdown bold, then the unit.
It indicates **32** mV
